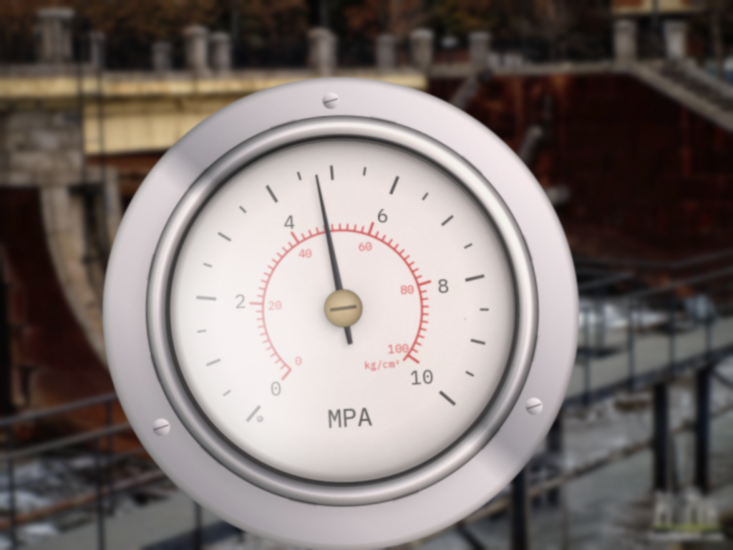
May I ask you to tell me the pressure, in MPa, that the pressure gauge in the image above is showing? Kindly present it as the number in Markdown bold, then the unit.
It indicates **4.75** MPa
